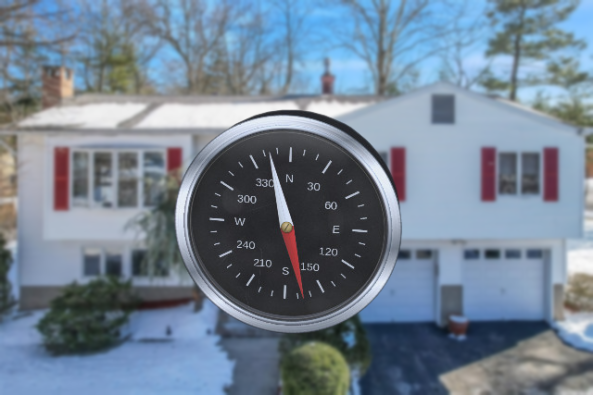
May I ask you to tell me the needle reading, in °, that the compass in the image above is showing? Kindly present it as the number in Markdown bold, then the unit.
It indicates **165** °
